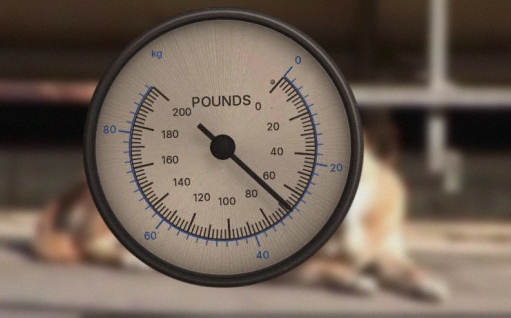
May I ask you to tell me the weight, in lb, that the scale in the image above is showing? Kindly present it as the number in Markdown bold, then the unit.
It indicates **68** lb
